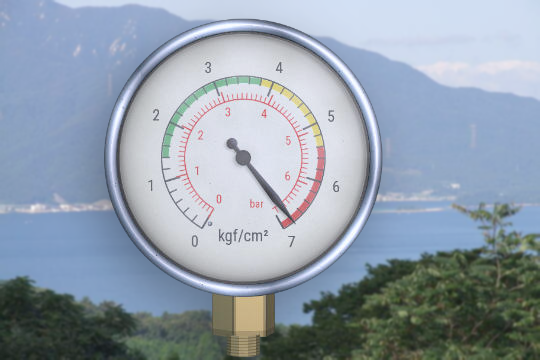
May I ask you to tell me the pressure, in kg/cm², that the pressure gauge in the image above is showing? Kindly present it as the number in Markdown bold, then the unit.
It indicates **6.8** kg/cm²
